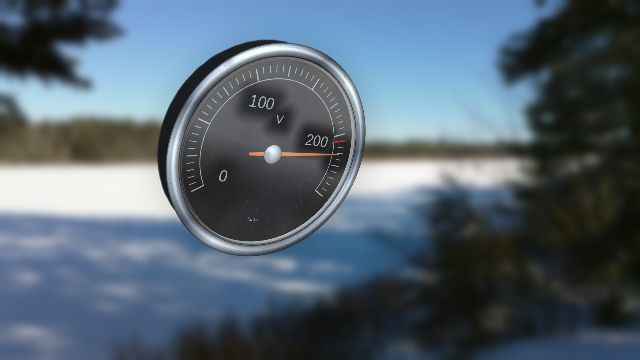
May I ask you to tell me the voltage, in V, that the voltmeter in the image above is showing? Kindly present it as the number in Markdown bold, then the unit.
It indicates **215** V
